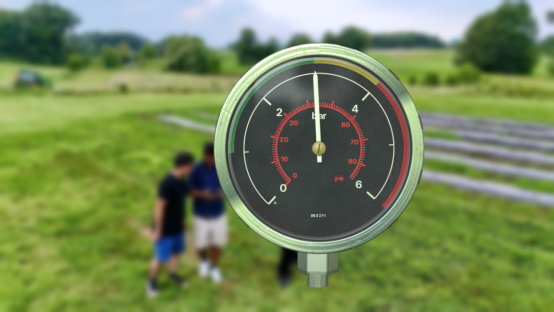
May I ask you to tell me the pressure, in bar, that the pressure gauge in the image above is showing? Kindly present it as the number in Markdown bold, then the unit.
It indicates **3** bar
